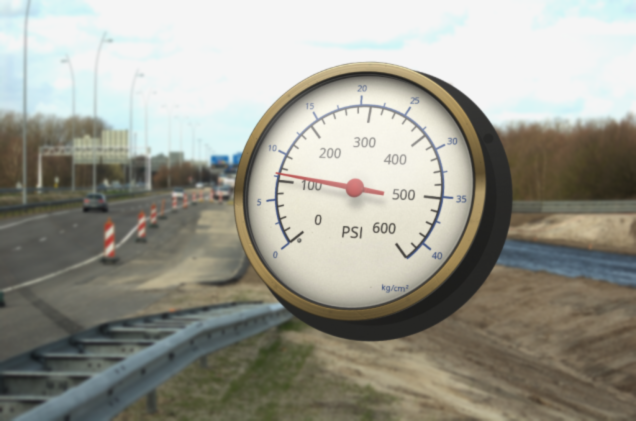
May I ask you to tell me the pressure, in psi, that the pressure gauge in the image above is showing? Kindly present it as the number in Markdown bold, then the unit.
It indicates **110** psi
